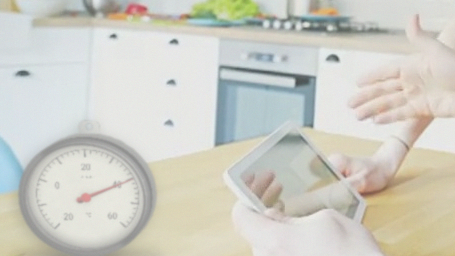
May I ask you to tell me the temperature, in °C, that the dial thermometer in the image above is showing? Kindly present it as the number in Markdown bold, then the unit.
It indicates **40** °C
